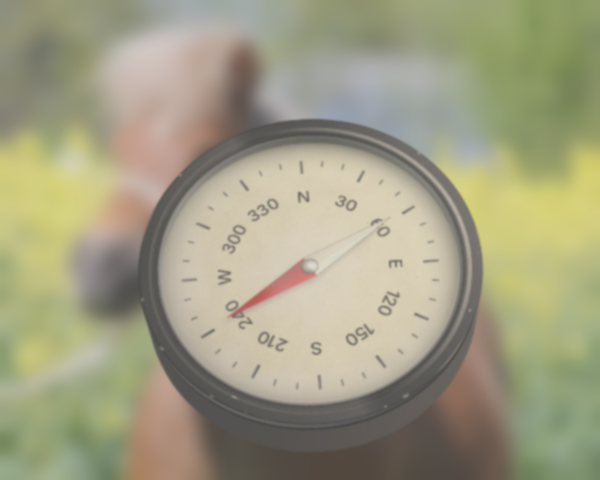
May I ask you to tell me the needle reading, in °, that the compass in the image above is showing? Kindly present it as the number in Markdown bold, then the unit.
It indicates **240** °
